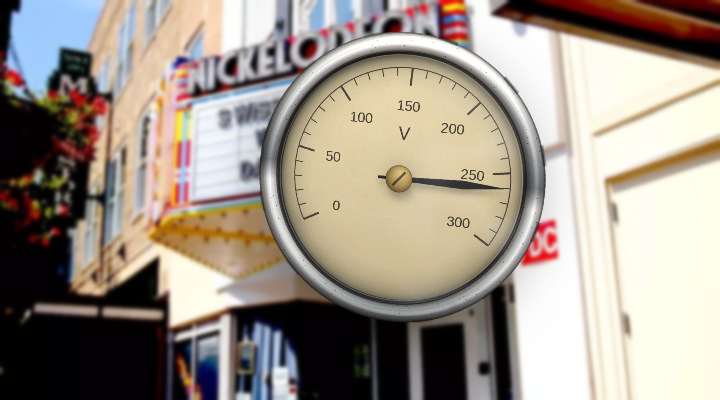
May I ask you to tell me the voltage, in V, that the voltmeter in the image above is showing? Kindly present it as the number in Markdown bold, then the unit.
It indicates **260** V
